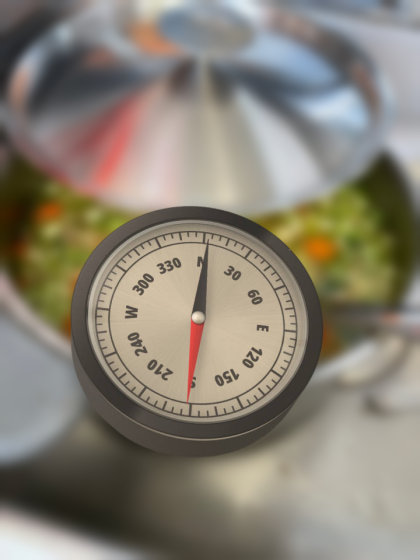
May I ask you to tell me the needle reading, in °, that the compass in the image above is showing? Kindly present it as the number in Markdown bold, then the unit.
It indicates **182.5** °
